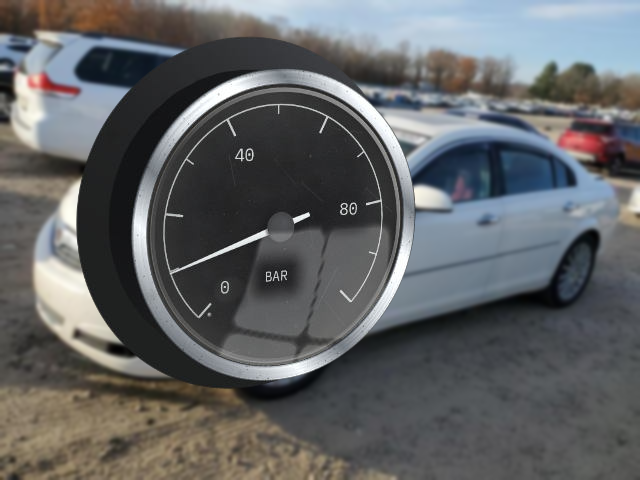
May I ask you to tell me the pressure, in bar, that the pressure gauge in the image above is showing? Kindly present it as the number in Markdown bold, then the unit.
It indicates **10** bar
